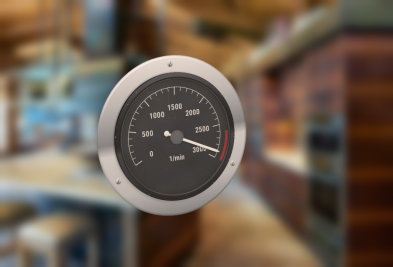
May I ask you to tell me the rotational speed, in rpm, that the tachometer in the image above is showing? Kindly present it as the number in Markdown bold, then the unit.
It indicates **2900** rpm
